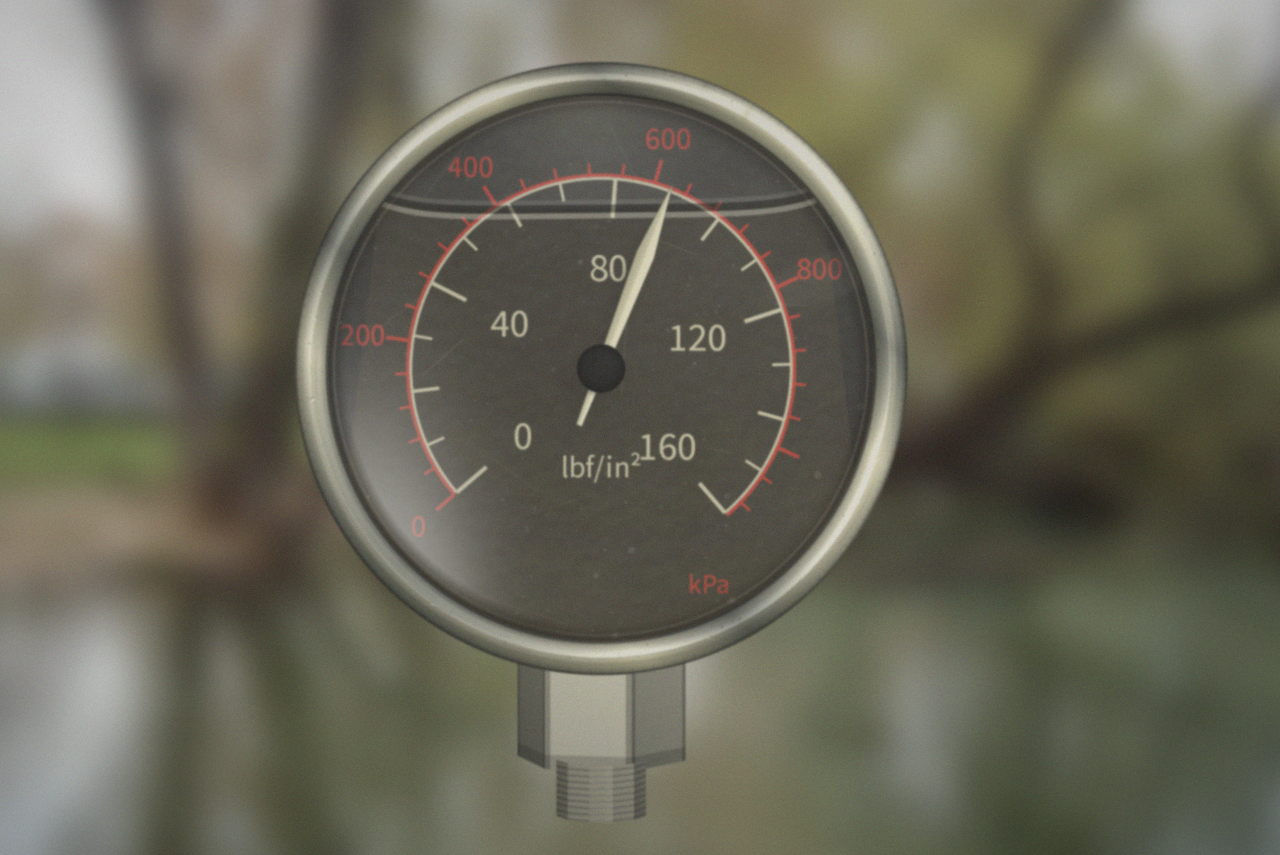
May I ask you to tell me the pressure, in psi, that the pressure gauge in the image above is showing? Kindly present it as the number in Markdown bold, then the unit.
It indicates **90** psi
